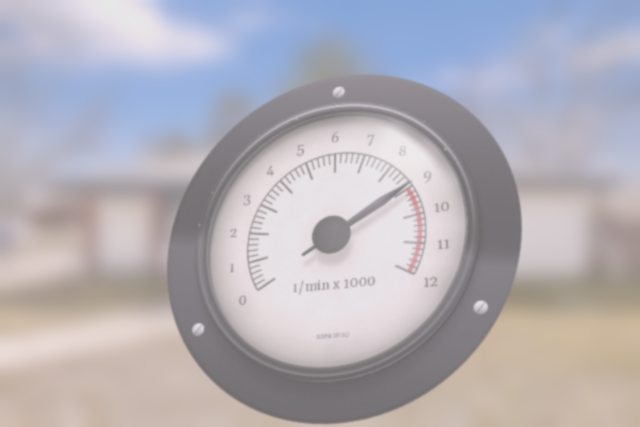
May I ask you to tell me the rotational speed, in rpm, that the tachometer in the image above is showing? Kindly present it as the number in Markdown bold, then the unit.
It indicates **9000** rpm
